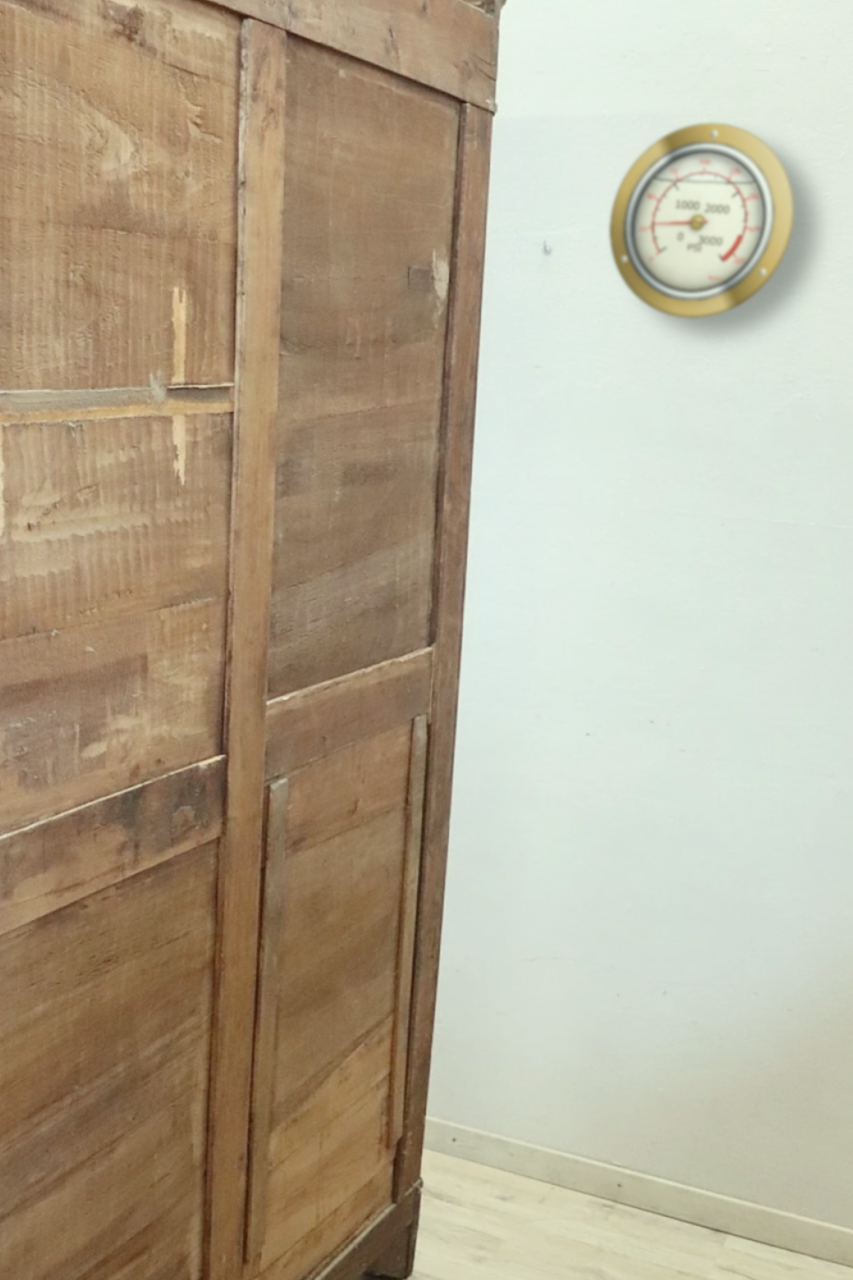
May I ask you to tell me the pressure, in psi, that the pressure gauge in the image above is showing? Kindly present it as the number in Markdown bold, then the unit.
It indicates **400** psi
